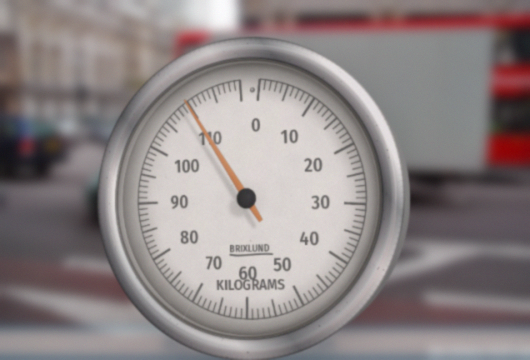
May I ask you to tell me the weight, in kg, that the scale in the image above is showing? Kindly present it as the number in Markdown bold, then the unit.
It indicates **110** kg
